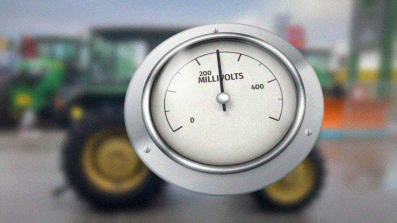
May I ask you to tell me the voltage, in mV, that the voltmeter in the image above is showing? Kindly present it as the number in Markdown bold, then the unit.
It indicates **250** mV
